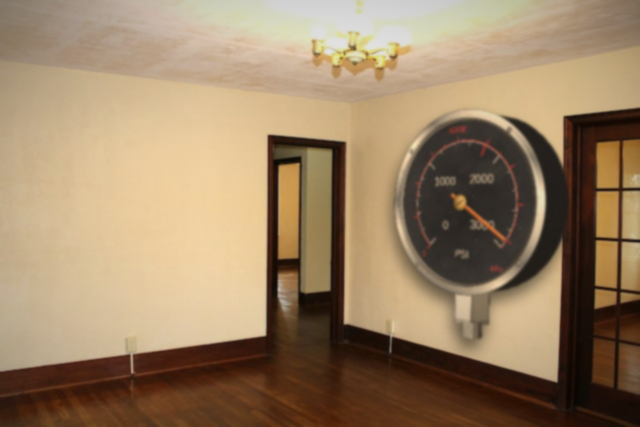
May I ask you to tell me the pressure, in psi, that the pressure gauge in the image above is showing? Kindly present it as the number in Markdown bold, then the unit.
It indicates **2900** psi
